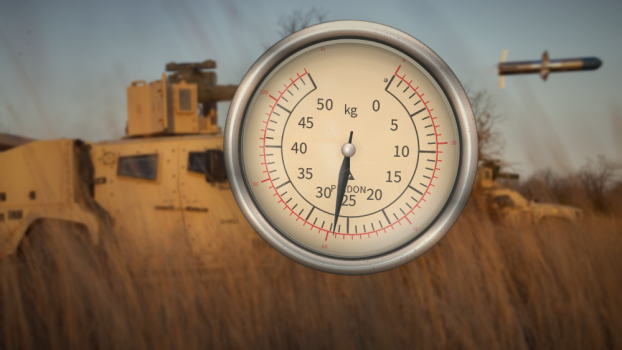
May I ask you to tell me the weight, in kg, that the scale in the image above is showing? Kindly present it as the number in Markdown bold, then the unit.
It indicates **26.5** kg
